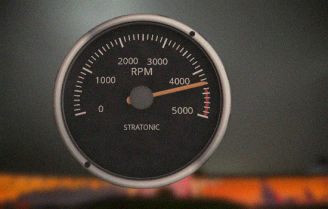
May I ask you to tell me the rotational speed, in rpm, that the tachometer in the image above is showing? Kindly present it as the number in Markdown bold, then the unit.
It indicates **4300** rpm
